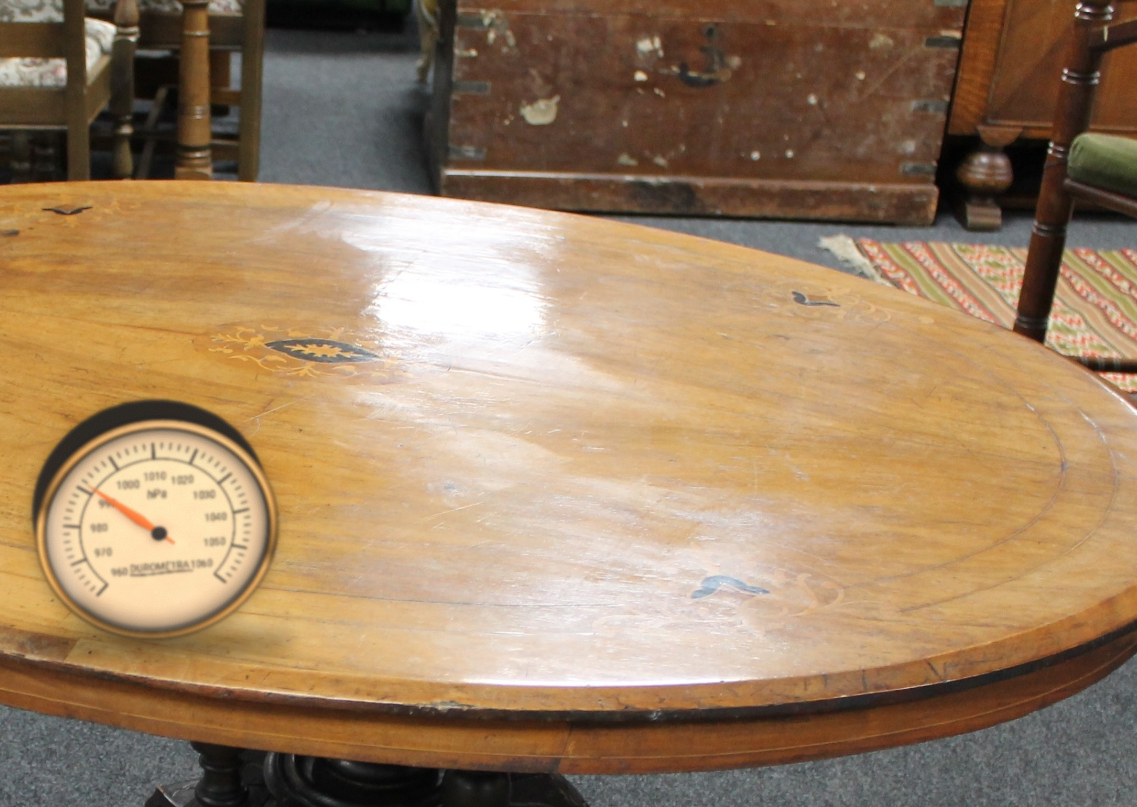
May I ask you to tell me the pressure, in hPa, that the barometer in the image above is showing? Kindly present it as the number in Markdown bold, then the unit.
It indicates **992** hPa
